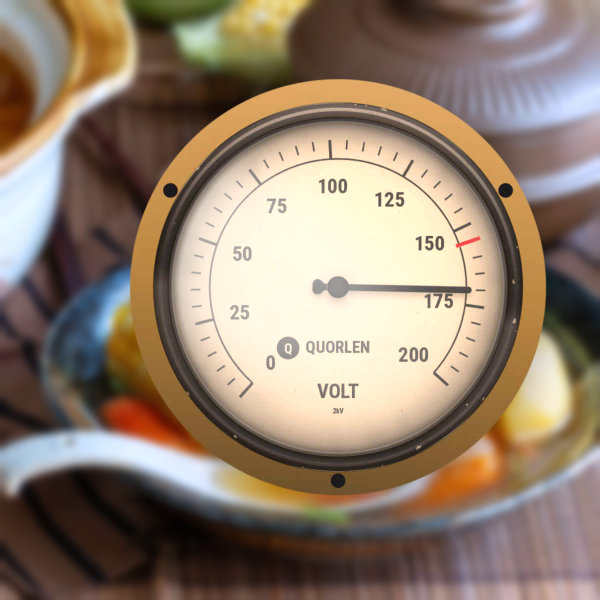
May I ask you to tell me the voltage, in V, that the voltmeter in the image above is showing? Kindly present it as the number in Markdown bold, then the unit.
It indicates **170** V
